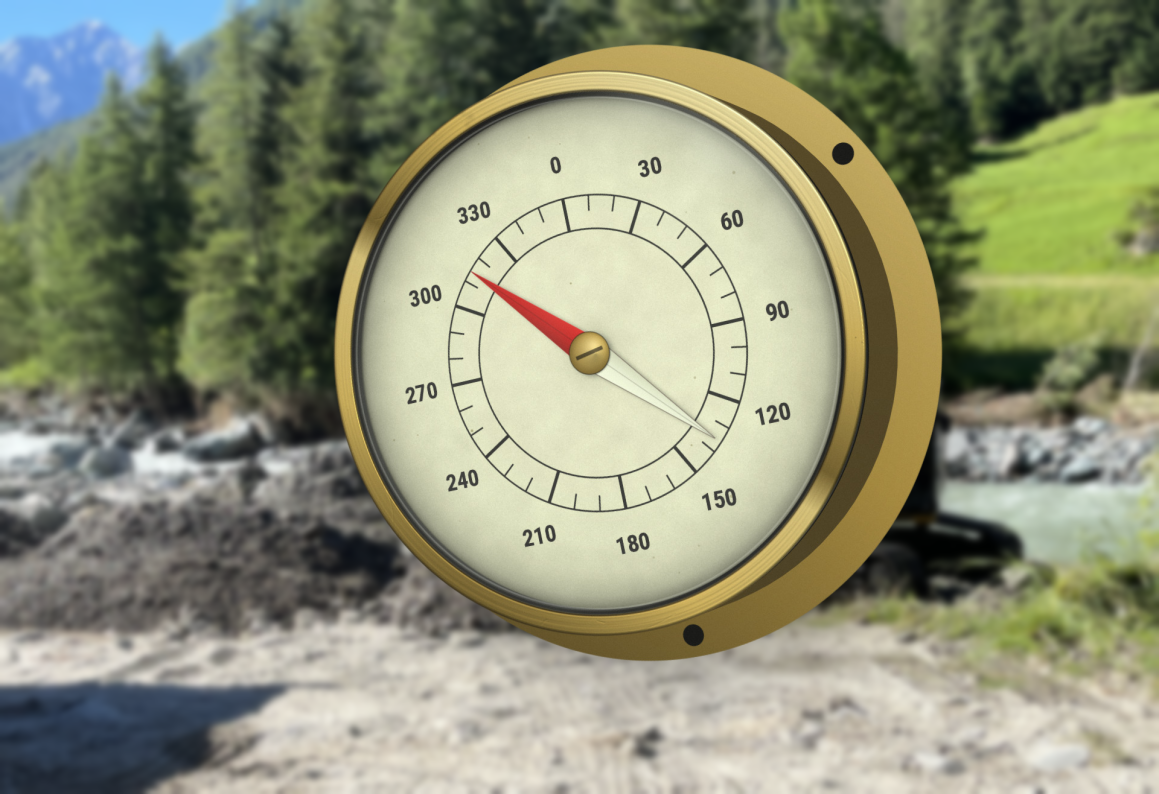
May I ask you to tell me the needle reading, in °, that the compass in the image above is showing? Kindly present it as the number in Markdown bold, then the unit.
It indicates **315** °
